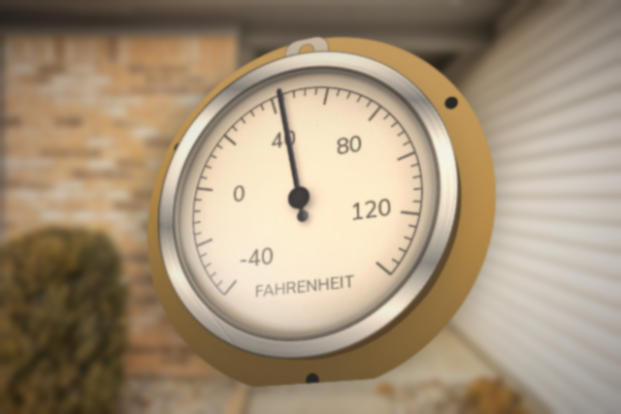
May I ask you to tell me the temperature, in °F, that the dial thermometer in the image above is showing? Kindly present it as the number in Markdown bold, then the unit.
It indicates **44** °F
